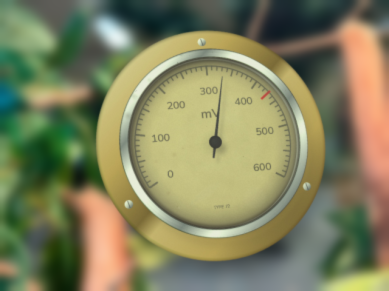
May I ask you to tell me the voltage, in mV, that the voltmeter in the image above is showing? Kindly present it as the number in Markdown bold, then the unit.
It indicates **330** mV
